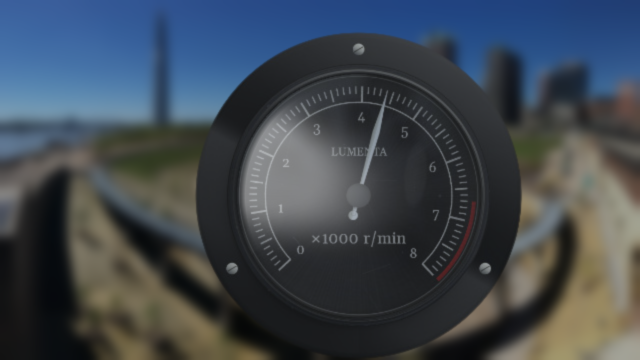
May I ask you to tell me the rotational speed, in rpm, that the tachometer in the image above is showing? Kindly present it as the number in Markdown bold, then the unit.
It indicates **4400** rpm
